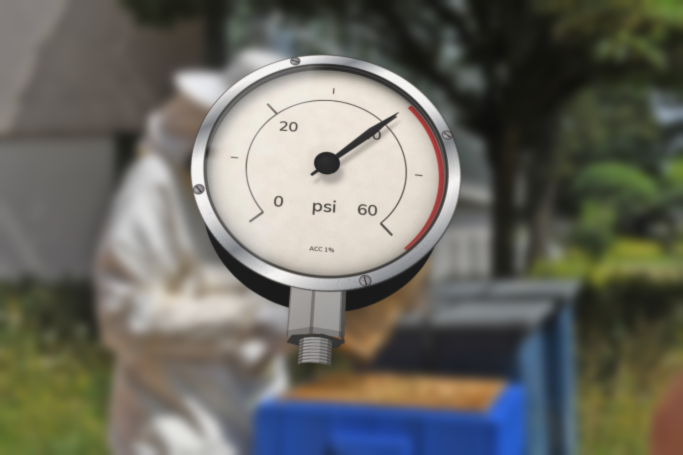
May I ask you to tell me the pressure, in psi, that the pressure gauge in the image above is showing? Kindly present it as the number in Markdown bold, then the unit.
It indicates **40** psi
